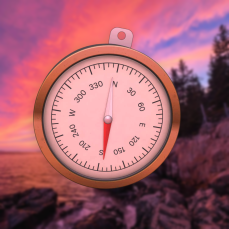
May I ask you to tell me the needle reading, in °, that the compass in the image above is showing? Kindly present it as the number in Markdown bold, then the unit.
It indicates **175** °
